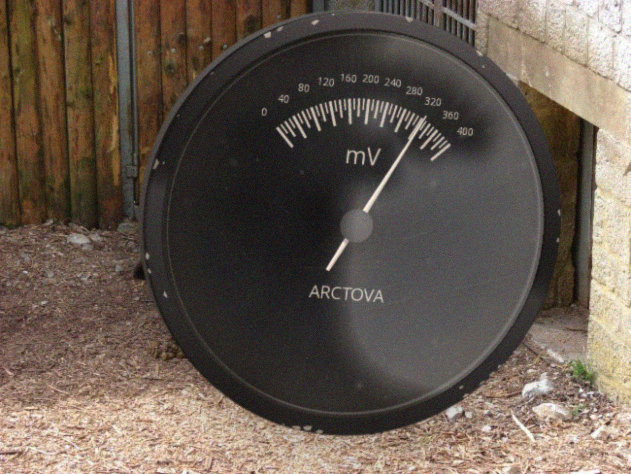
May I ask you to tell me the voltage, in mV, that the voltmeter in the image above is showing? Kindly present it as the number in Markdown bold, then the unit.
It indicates **320** mV
